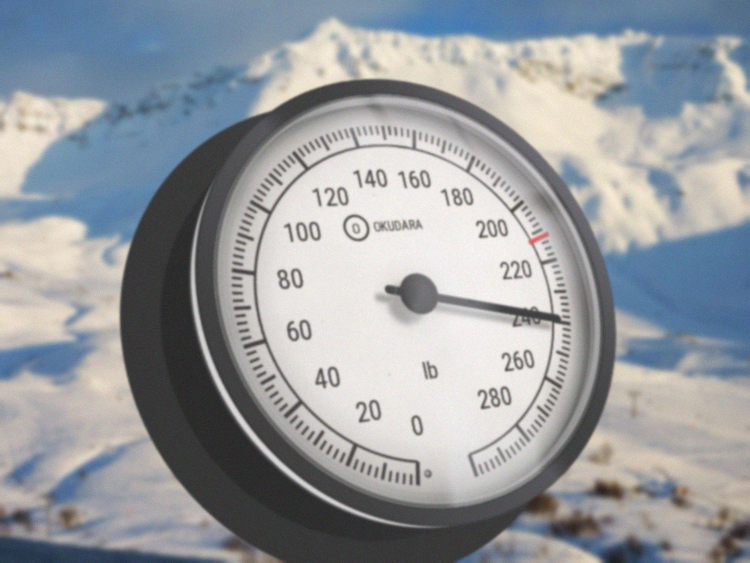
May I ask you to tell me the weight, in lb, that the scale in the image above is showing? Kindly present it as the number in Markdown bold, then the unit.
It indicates **240** lb
